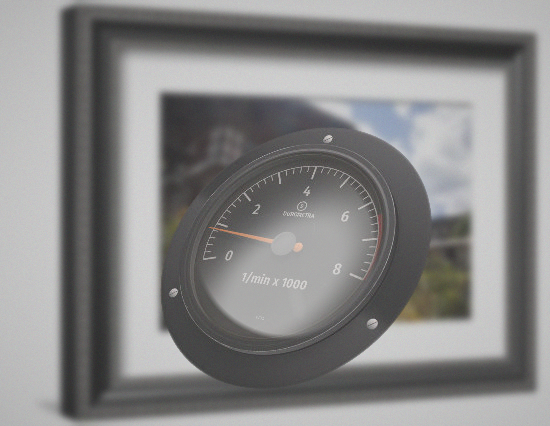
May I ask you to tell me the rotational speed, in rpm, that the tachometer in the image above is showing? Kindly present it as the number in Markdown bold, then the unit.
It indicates **800** rpm
